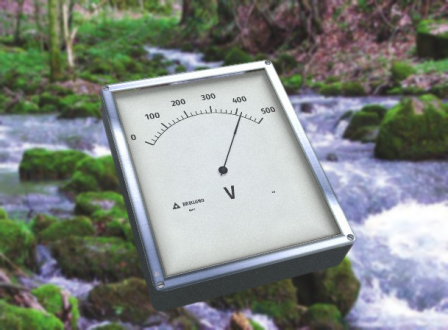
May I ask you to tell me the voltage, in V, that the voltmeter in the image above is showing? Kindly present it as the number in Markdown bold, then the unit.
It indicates **420** V
